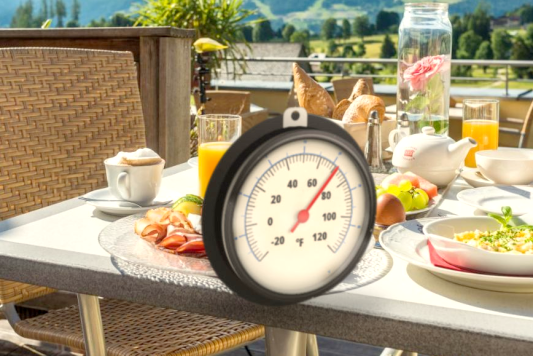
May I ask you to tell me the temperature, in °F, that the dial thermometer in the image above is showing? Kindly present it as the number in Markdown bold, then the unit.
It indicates **70** °F
